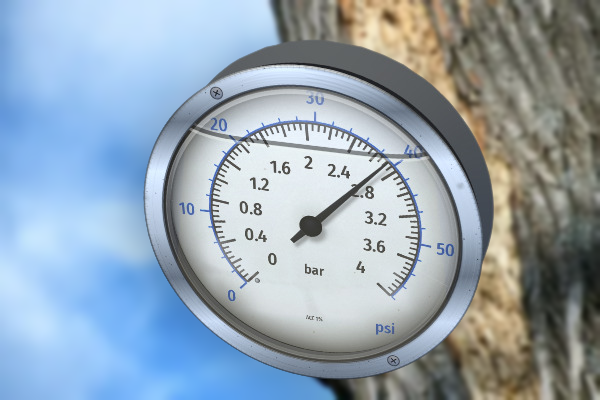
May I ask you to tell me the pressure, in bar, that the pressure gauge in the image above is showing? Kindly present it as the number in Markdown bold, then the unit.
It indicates **2.7** bar
